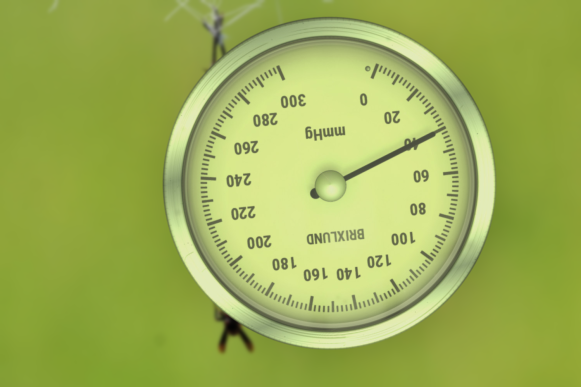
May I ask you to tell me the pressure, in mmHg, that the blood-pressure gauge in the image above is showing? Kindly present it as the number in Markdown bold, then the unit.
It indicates **40** mmHg
